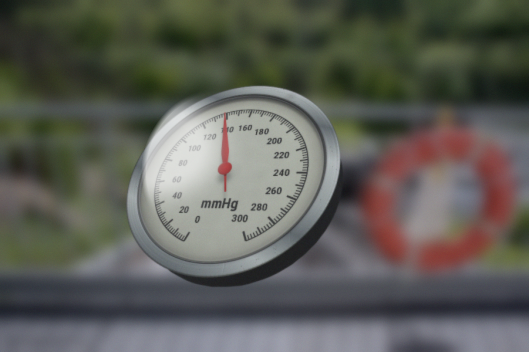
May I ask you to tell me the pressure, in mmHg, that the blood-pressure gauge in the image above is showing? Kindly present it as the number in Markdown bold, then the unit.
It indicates **140** mmHg
